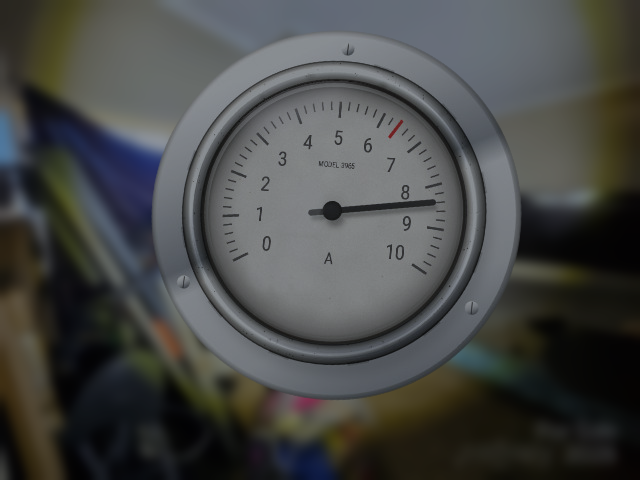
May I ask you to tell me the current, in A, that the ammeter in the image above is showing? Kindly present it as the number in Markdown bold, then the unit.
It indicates **8.4** A
